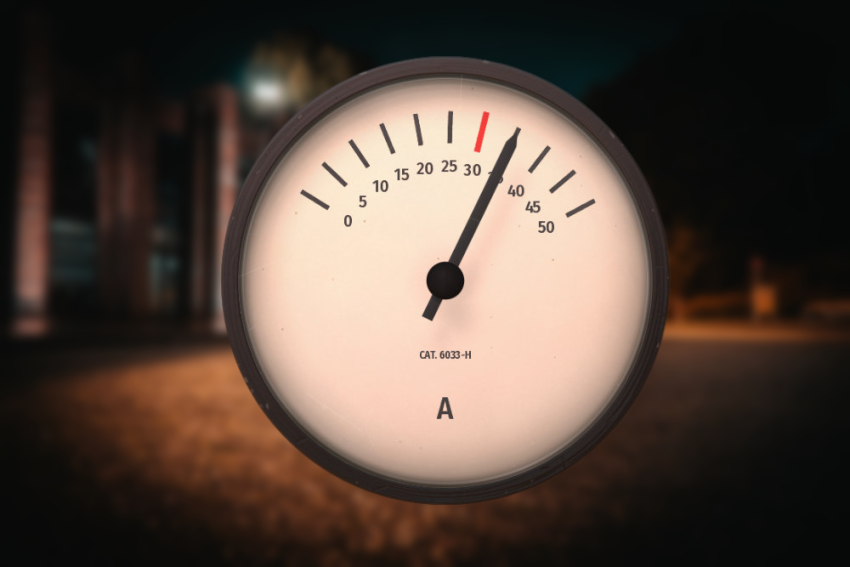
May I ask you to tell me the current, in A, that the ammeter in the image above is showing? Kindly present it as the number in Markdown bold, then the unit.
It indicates **35** A
